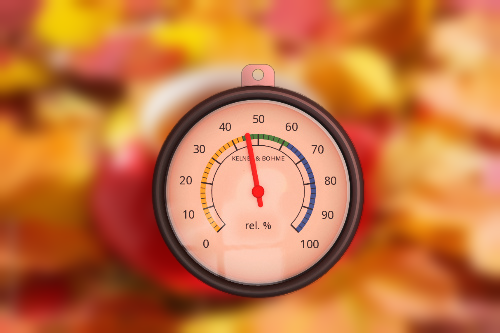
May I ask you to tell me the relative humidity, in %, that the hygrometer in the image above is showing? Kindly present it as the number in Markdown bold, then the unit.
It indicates **46** %
